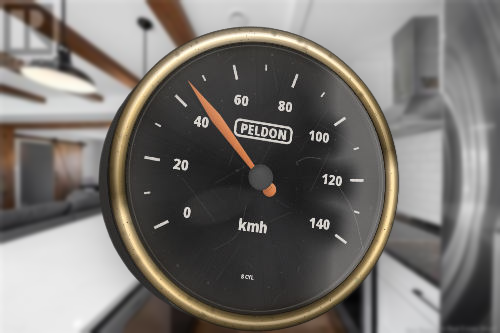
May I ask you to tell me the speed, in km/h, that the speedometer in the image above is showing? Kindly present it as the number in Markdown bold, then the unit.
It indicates **45** km/h
